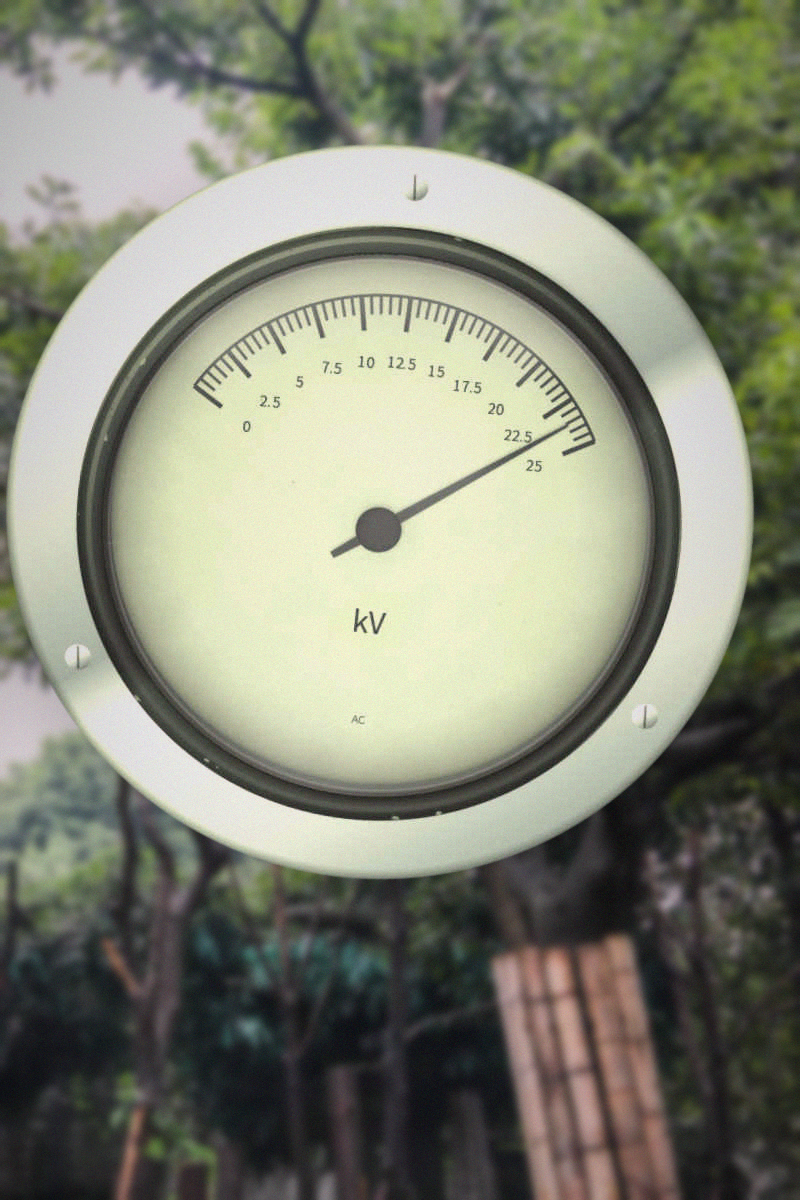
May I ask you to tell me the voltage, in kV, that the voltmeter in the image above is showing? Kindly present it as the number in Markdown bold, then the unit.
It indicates **23.5** kV
